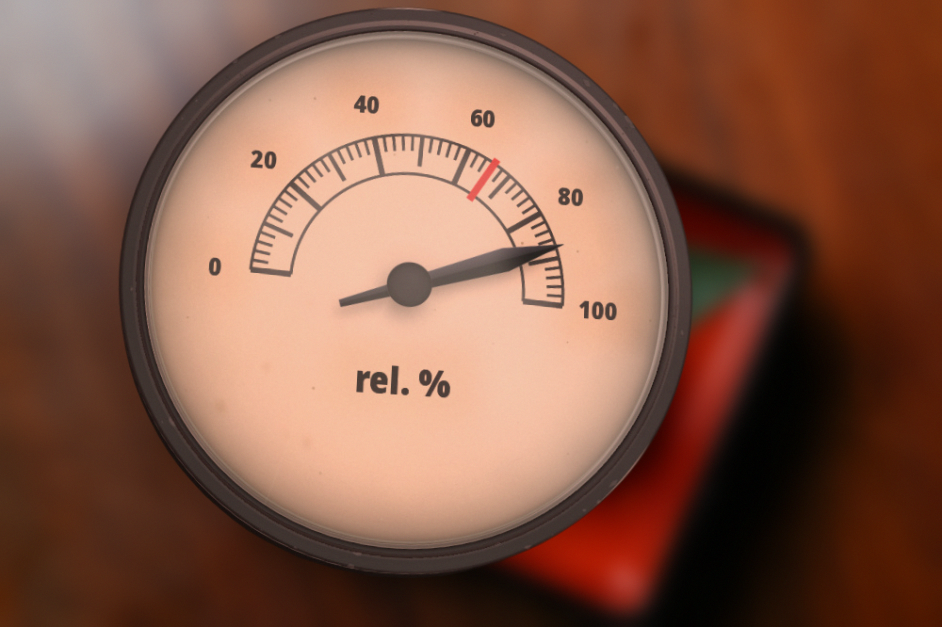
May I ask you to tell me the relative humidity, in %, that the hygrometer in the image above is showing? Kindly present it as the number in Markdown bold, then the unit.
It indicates **88** %
